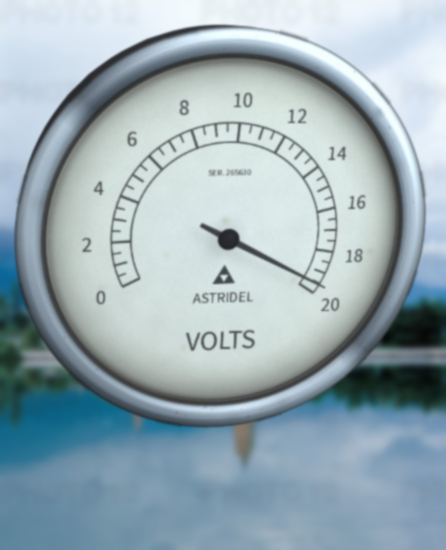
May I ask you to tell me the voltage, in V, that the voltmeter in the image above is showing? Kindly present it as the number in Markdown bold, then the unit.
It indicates **19.5** V
